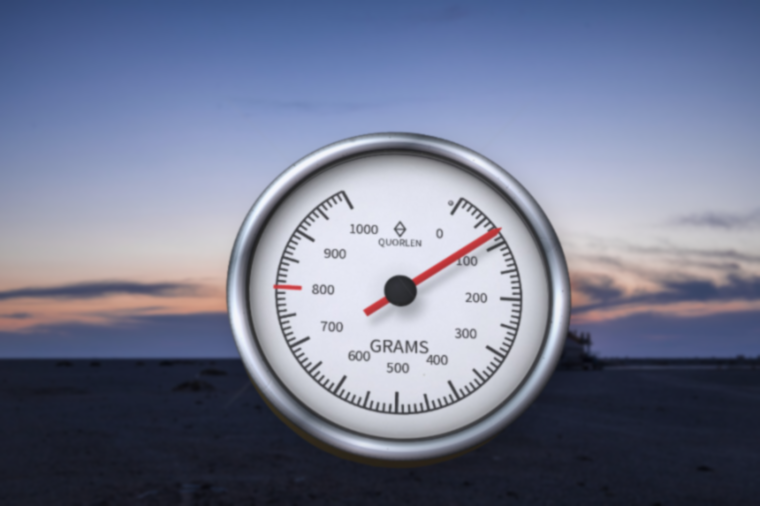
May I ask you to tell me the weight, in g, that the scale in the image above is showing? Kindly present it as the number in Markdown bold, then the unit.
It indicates **80** g
